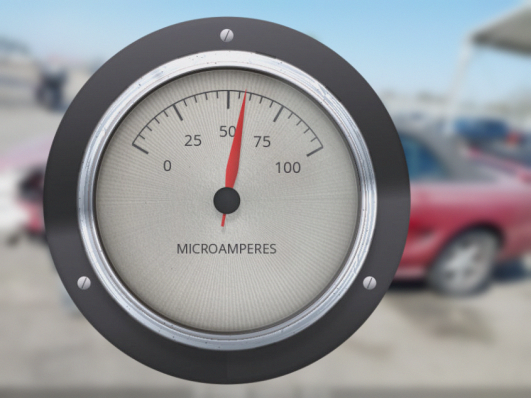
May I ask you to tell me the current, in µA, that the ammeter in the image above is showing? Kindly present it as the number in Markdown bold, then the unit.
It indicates **57.5** µA
